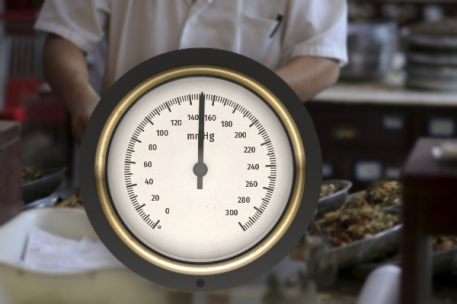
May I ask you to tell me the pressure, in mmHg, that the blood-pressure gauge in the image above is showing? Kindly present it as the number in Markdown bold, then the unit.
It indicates **150** mmHg
